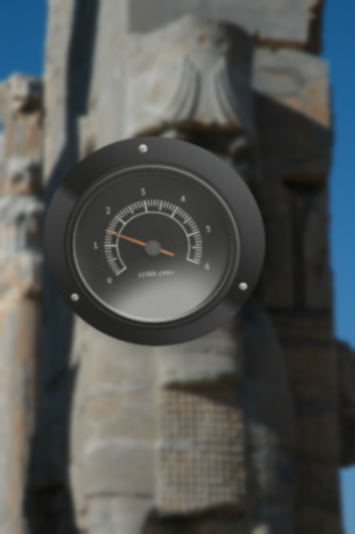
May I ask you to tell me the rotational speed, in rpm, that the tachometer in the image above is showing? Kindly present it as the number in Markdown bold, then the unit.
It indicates **1500** rpm
